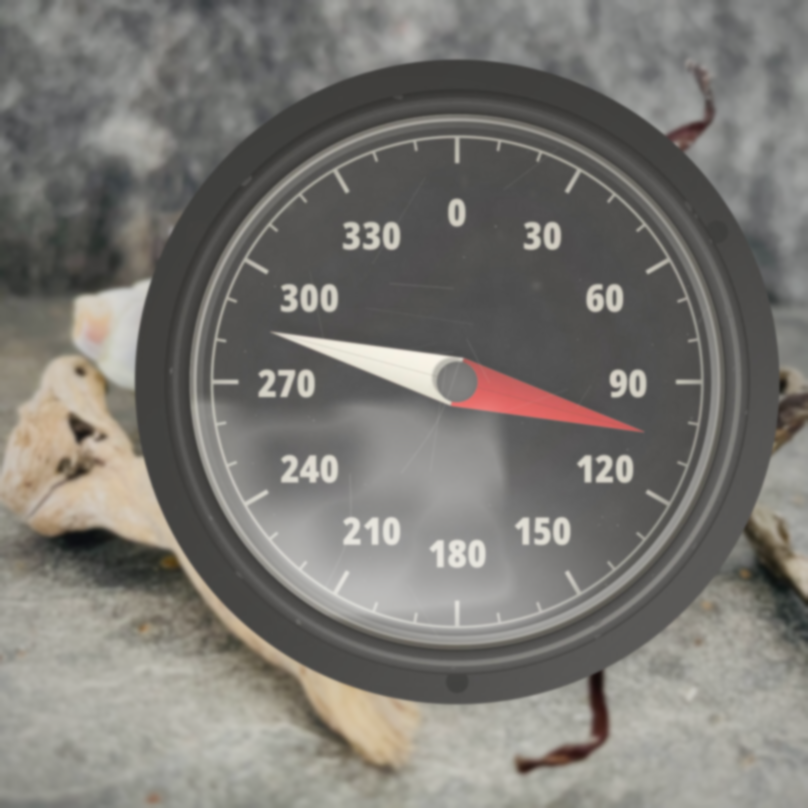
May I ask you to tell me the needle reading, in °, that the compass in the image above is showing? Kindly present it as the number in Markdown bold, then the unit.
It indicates **105** °
